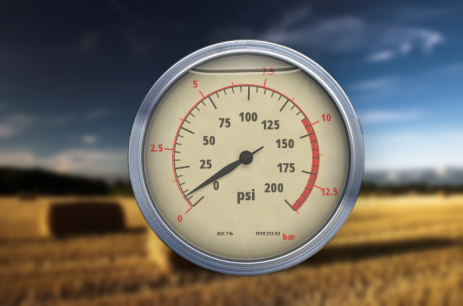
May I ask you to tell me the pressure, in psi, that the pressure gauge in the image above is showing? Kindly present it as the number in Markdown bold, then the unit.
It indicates **7.5** psi
